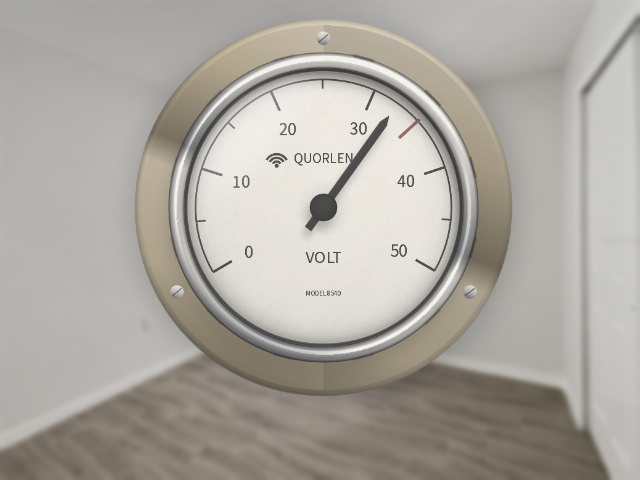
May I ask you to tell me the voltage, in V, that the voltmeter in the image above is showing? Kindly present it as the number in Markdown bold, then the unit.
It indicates **32.5** V
